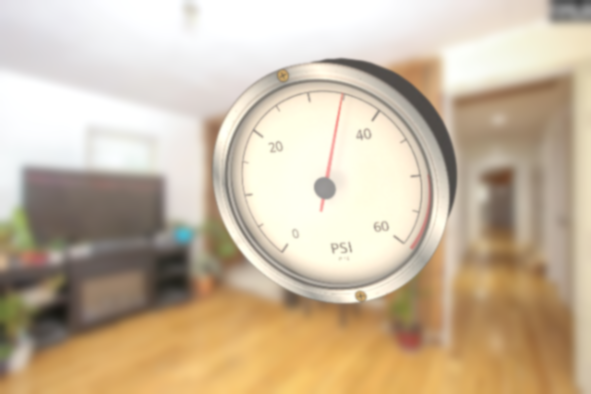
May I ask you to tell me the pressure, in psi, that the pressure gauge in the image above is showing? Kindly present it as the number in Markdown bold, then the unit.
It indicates **35** psi
